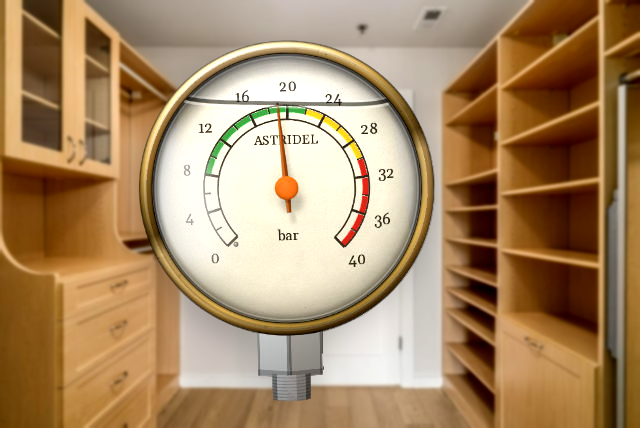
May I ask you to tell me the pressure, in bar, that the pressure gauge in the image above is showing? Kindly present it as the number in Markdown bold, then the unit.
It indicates **19** bar
